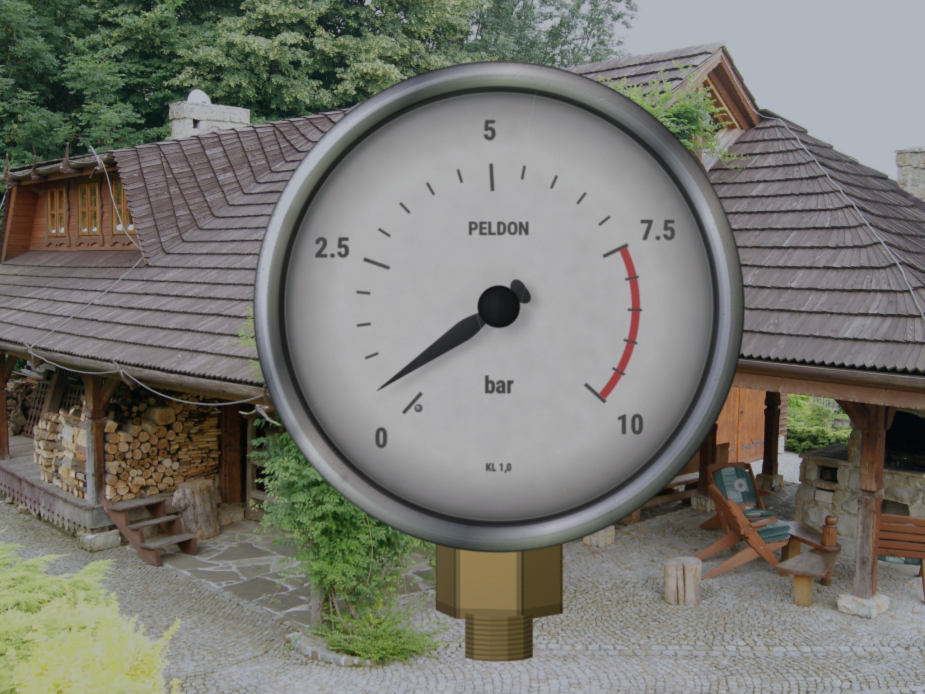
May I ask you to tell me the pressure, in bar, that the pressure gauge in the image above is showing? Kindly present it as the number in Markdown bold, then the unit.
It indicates **0.5** bar
